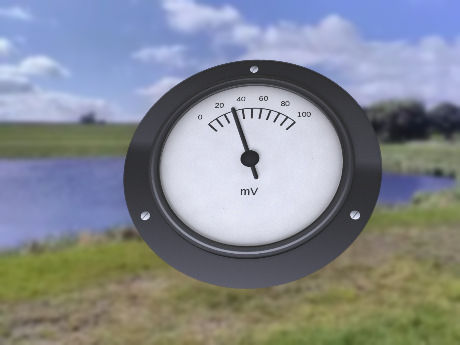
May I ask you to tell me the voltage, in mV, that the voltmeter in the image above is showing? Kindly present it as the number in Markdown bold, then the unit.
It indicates **30** mV
